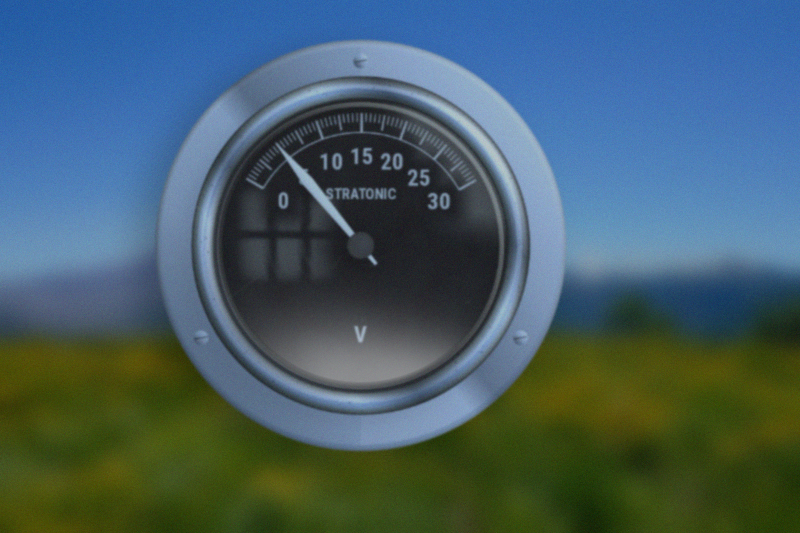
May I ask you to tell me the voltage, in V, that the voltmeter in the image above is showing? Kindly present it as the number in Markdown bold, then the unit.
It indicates **5** V
